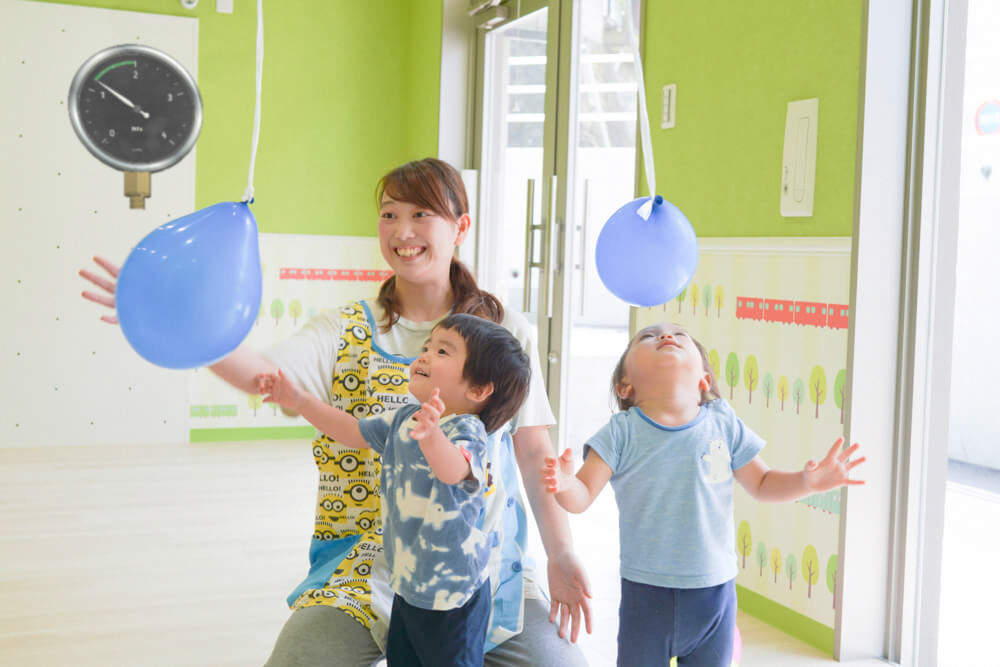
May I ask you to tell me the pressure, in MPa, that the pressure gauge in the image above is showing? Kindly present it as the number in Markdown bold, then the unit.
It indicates **1.2** MPa
